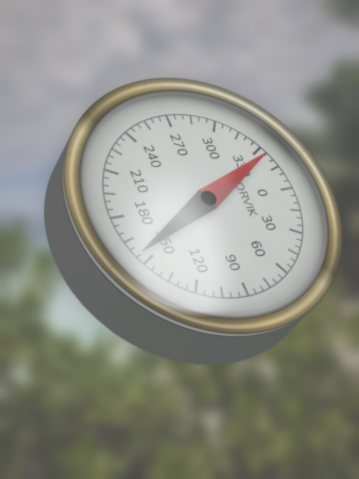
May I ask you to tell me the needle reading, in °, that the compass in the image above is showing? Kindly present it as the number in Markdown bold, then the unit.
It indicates **335** °
